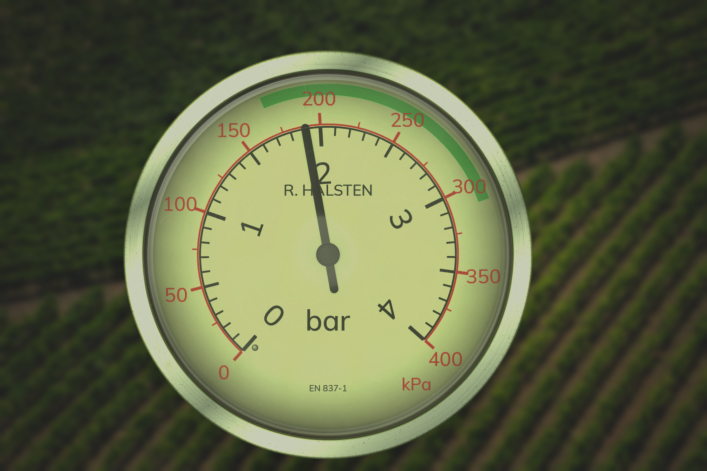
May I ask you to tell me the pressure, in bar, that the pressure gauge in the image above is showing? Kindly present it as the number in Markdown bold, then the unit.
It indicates **1.9** bar
